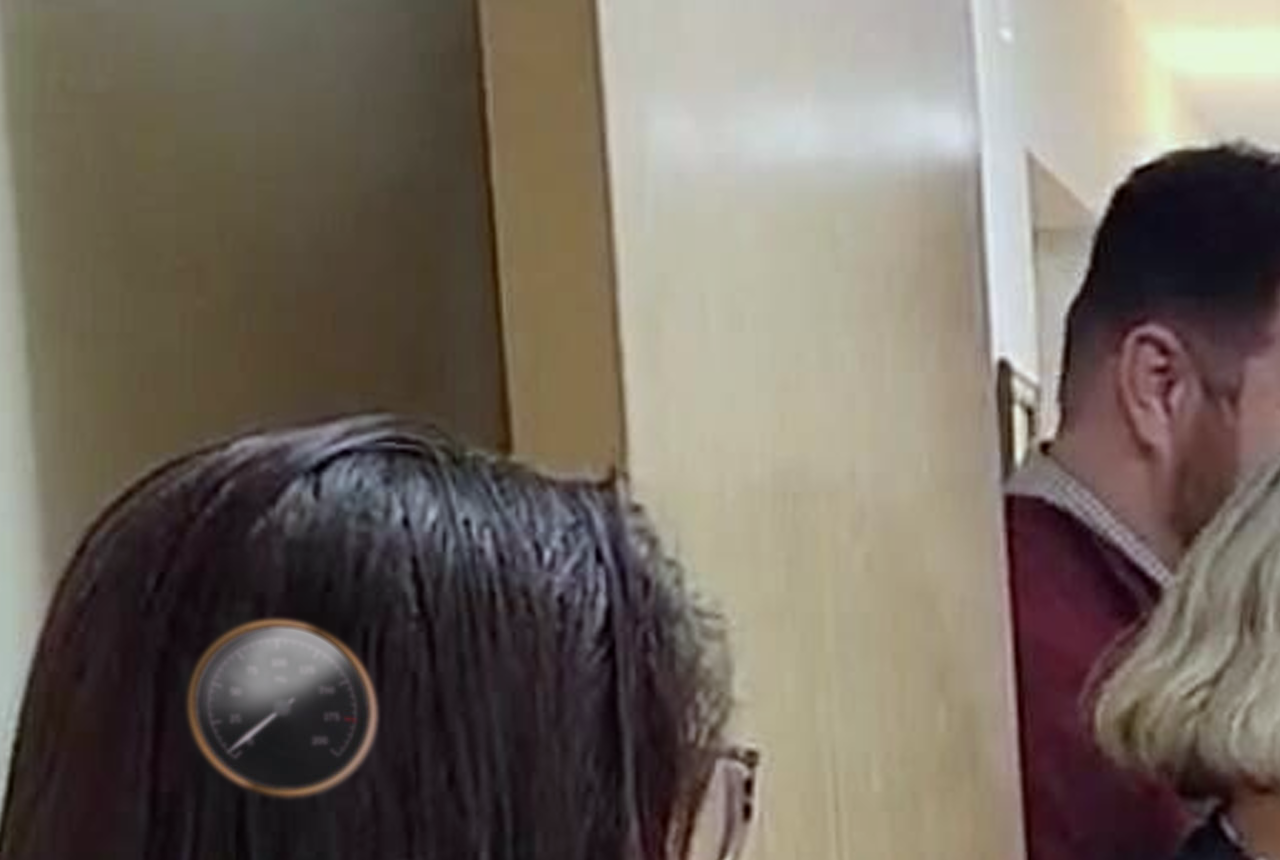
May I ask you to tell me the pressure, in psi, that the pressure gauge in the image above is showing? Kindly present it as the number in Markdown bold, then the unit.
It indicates **5** psi
